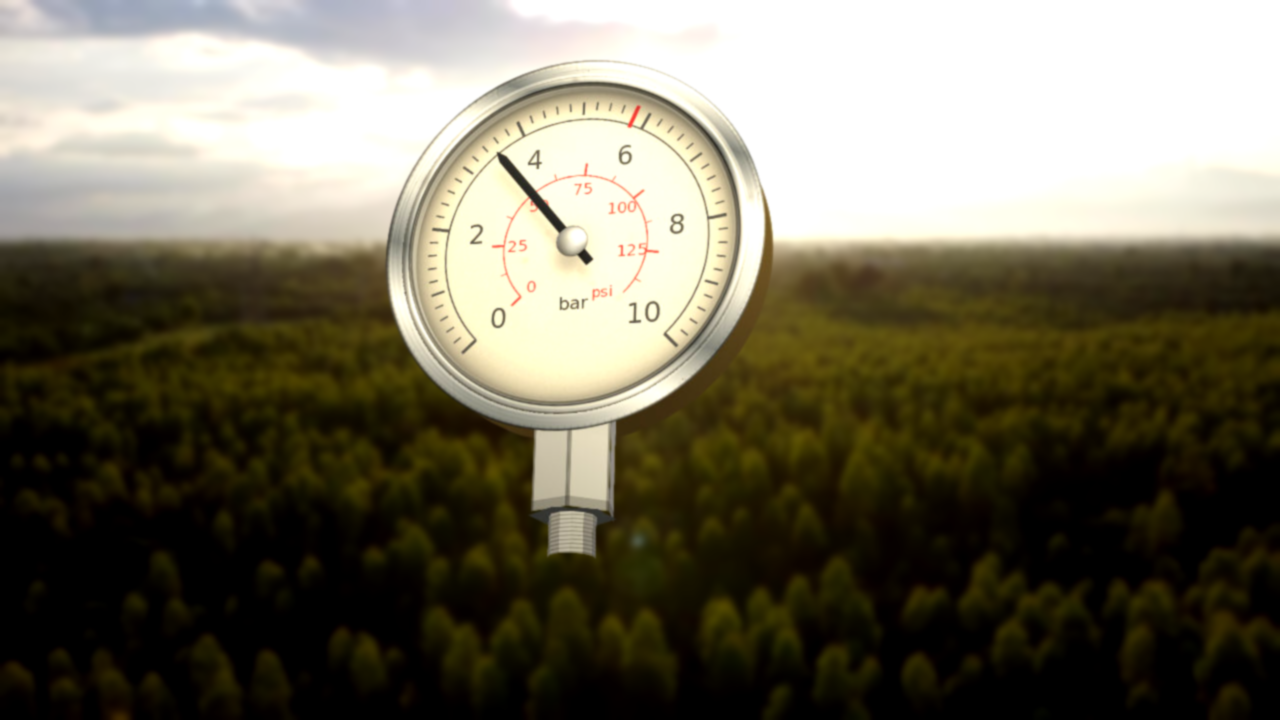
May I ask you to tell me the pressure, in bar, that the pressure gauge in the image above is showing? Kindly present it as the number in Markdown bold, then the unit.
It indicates **3.5** bar
